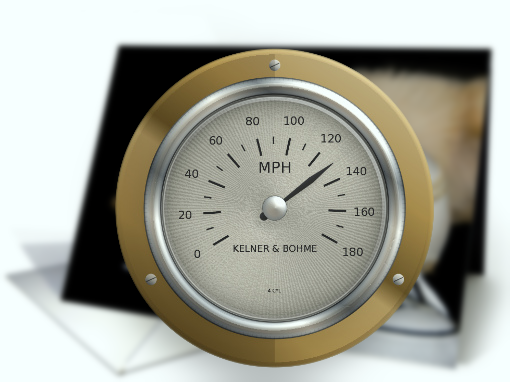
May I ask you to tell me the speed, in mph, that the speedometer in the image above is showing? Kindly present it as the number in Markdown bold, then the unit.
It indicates **130** mph
